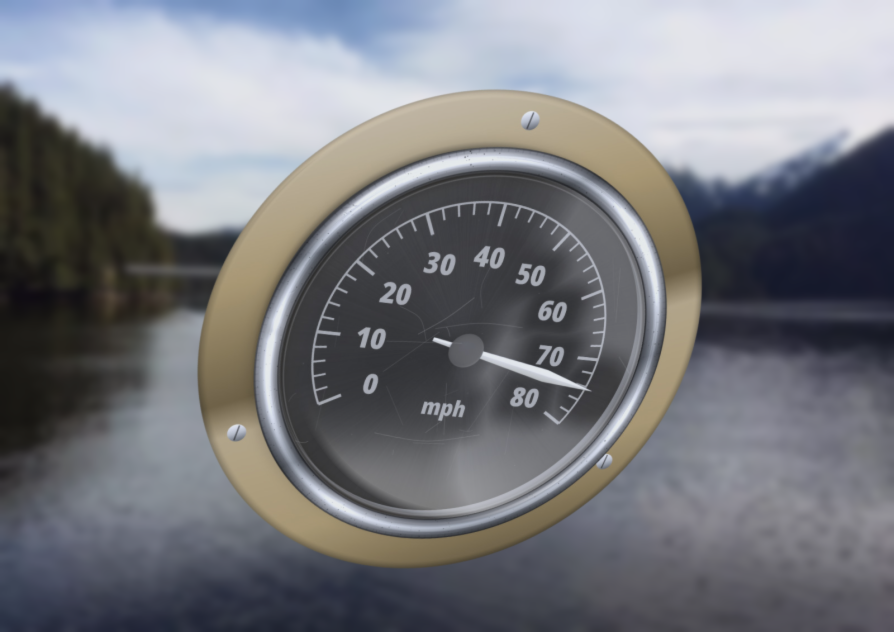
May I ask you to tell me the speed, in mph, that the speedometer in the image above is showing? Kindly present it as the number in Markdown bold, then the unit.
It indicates **74** mph
